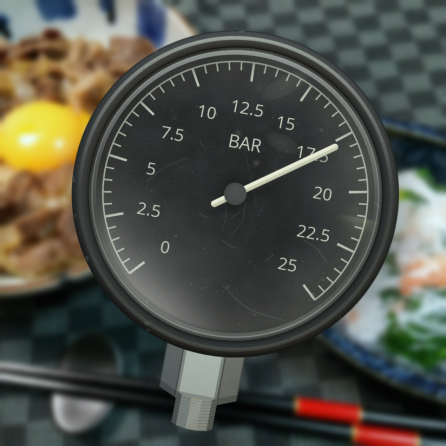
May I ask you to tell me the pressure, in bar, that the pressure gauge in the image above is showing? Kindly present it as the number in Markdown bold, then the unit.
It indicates **17.75** bar
